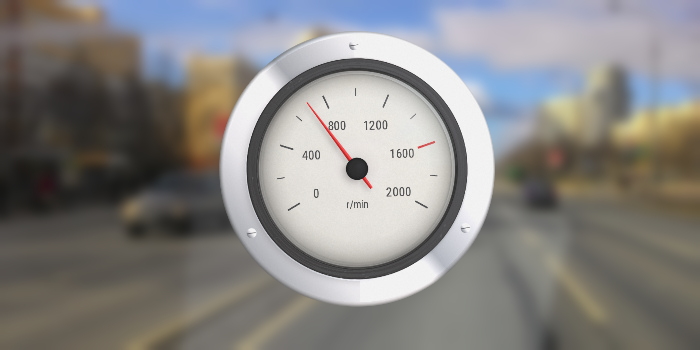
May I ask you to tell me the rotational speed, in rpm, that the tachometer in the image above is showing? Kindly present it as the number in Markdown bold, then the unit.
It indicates **700** rpm
